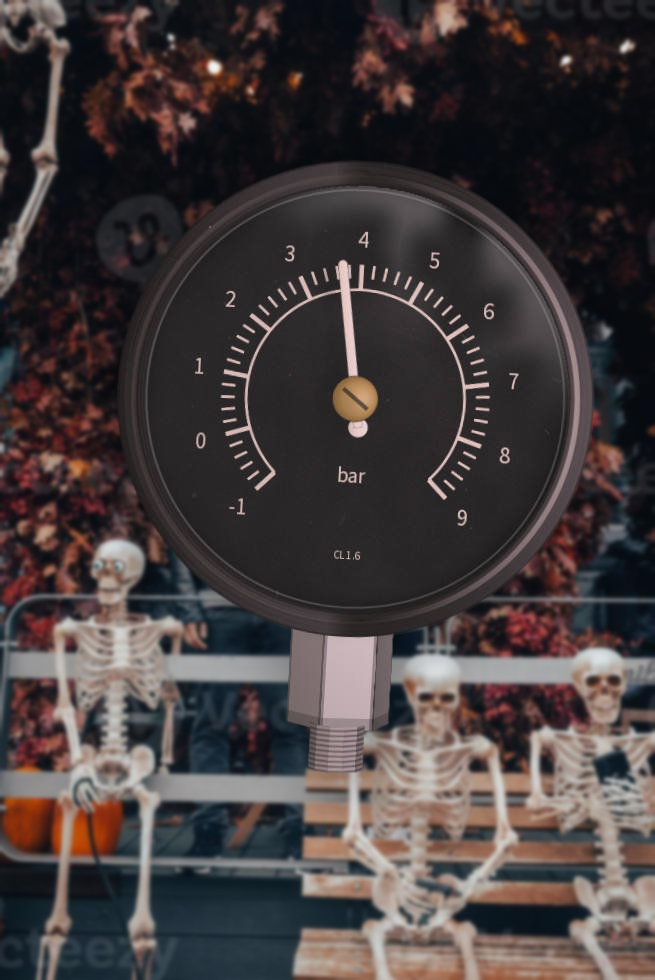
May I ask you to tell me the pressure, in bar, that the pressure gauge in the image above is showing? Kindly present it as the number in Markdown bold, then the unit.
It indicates **3.7** bar
